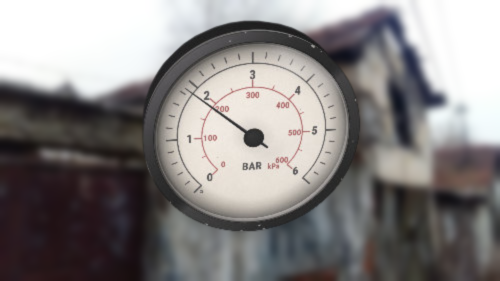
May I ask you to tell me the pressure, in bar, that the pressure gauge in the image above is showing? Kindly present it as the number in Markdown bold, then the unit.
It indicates **1.9** bar
